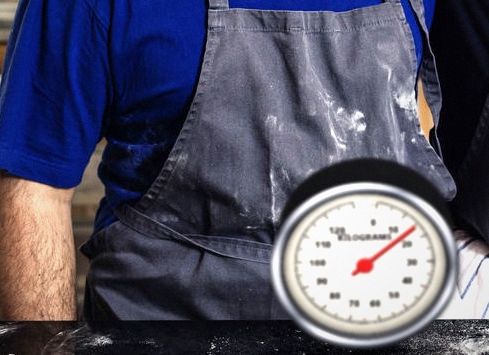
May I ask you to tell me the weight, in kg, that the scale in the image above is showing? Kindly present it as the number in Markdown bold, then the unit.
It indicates **15** kg
